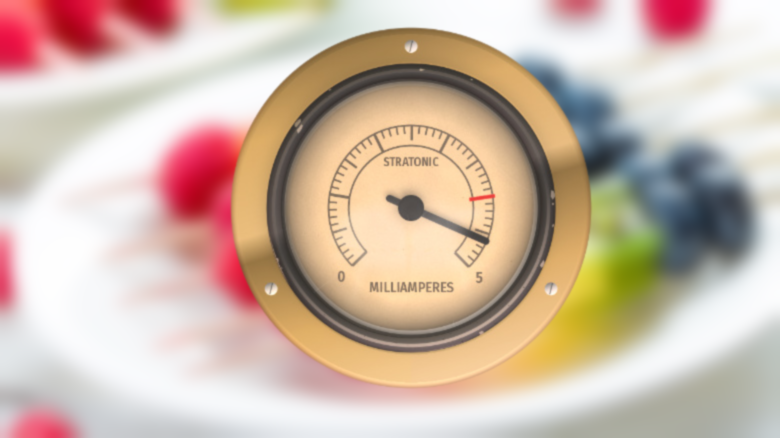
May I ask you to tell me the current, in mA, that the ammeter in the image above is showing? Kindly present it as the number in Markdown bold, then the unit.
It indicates **4.6** mA
